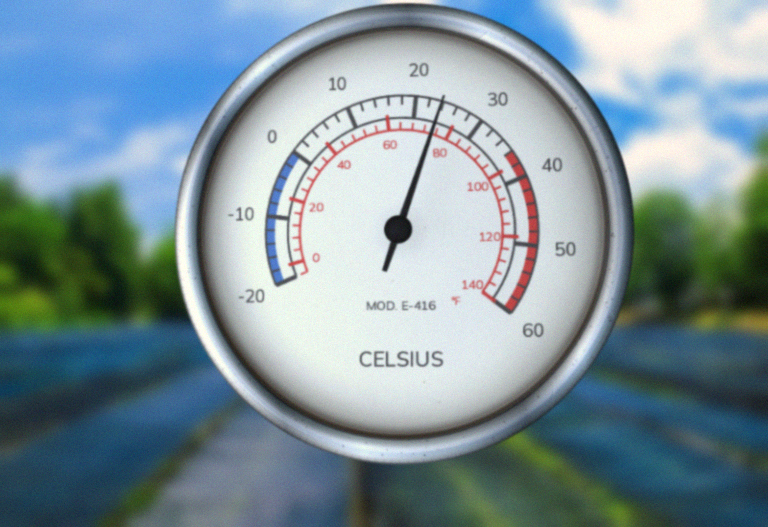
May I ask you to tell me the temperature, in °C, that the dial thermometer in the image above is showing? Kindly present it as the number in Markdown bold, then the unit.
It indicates **24** °C
